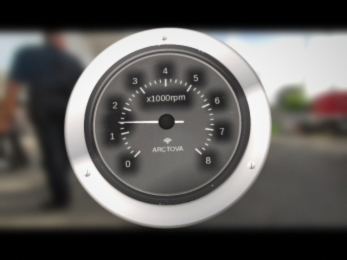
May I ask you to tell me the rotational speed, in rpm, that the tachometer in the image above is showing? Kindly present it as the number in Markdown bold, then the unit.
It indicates **1400** rpm
